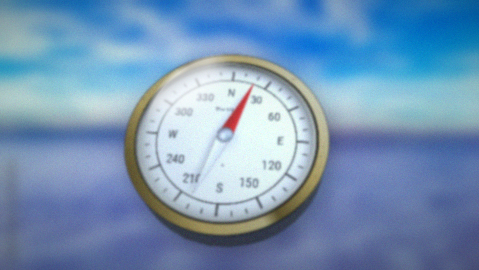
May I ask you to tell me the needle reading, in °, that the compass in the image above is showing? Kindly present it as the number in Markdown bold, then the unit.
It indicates **20** °
